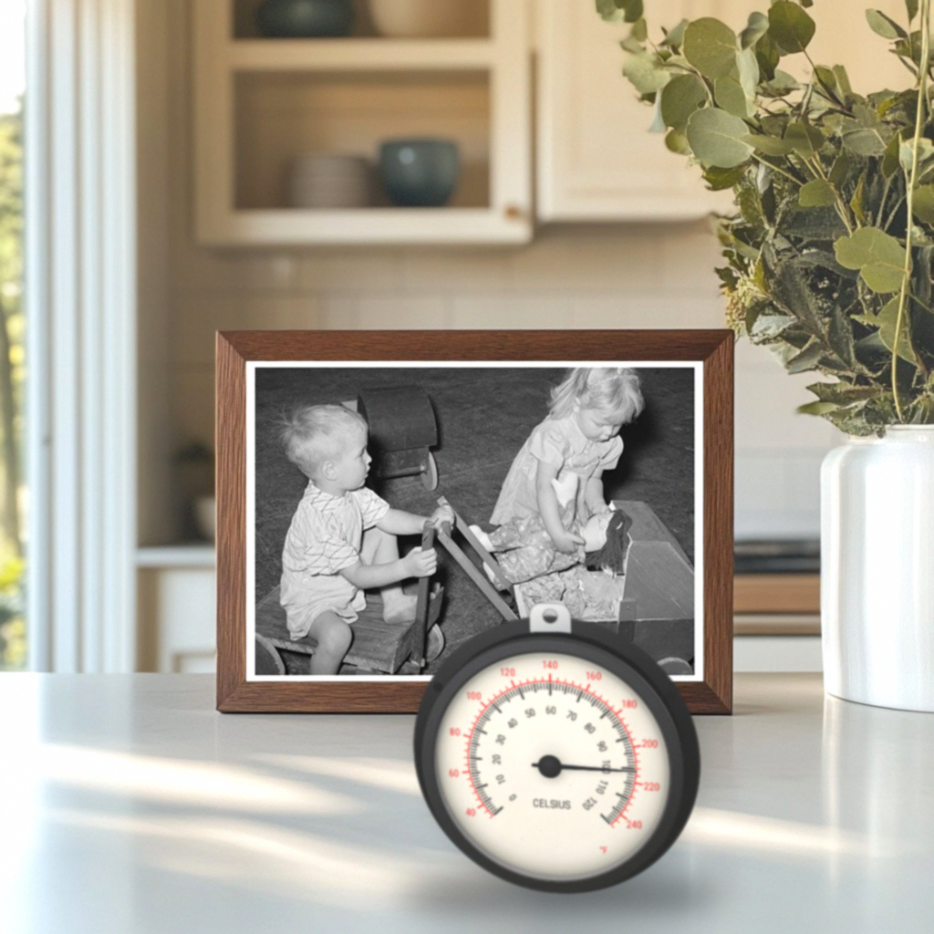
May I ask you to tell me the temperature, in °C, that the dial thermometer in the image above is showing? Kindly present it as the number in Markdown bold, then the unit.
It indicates **100** °C
